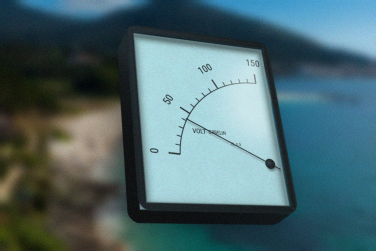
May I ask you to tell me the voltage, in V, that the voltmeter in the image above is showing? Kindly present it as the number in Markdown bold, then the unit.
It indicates **40** V
